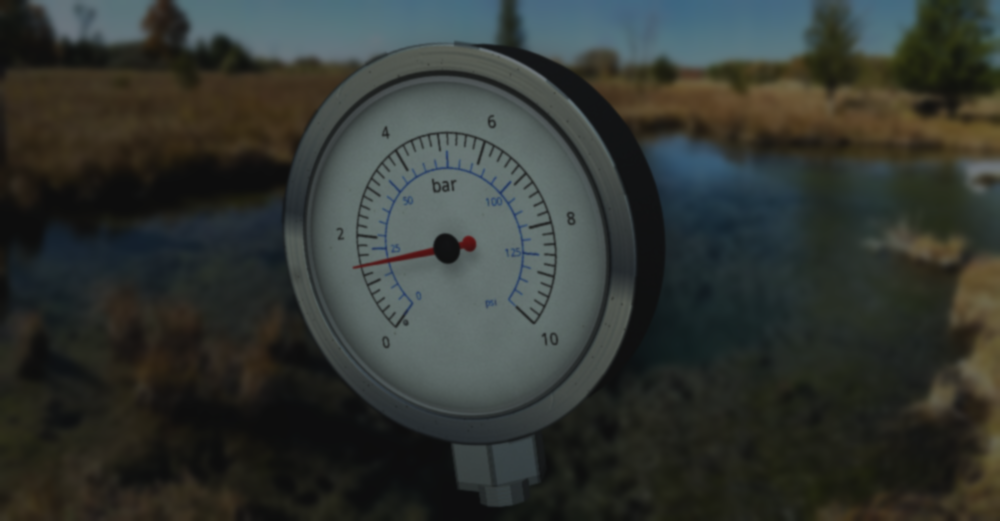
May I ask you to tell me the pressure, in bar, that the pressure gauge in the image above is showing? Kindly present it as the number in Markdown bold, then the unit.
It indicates **1.4** bar
